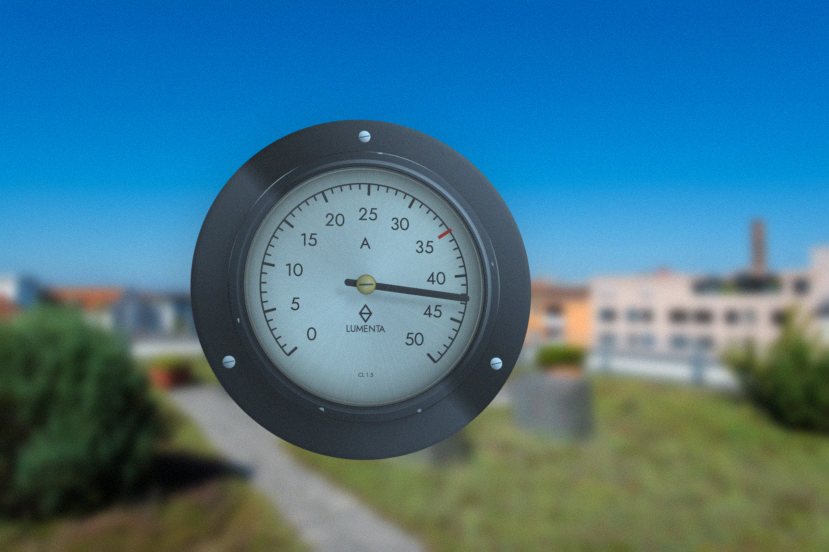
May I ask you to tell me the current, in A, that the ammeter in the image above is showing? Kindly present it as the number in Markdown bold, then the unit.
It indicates **42.5** A
